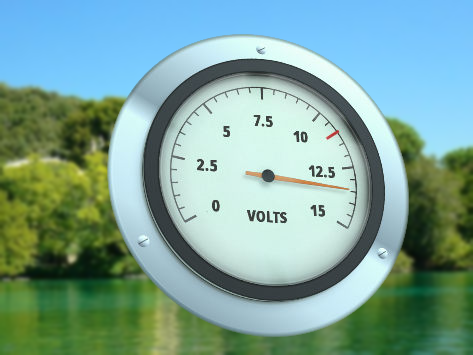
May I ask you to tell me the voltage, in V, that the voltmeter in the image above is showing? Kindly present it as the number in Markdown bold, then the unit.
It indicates **13.5** V
